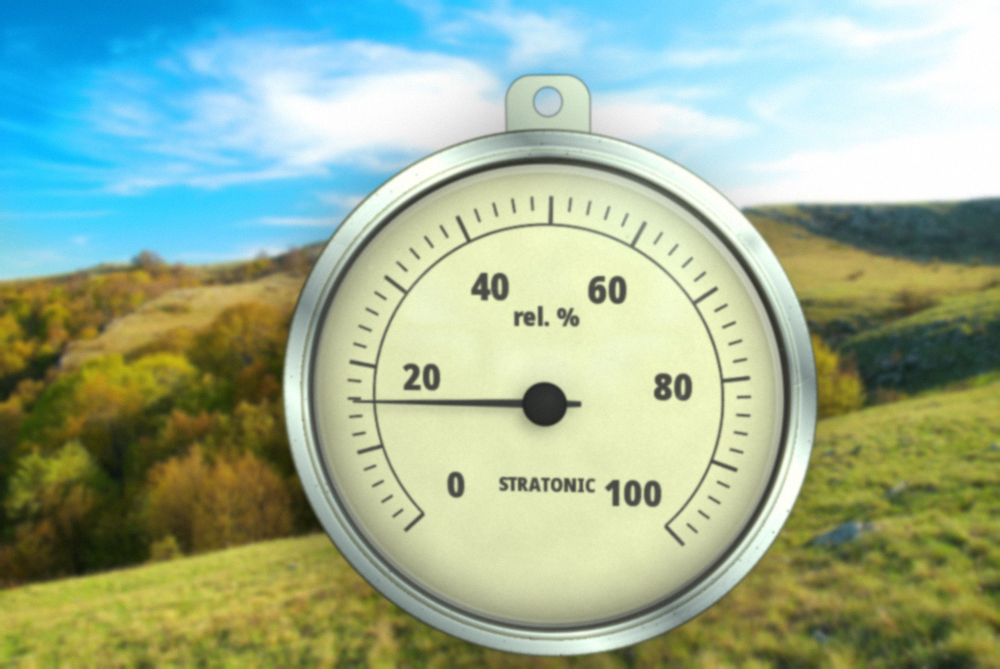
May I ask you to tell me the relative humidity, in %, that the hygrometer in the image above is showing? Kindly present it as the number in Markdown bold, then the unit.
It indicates **16** %
